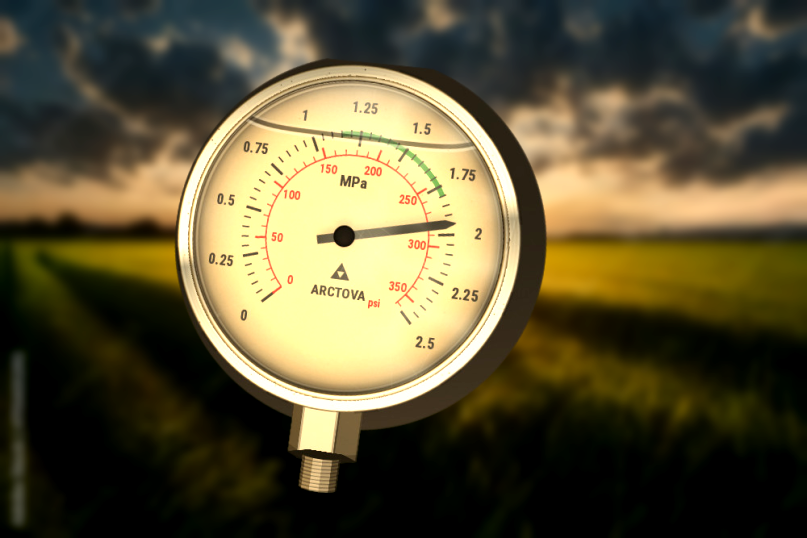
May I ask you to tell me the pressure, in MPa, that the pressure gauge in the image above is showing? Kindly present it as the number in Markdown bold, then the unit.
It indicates **1.95** MPa
